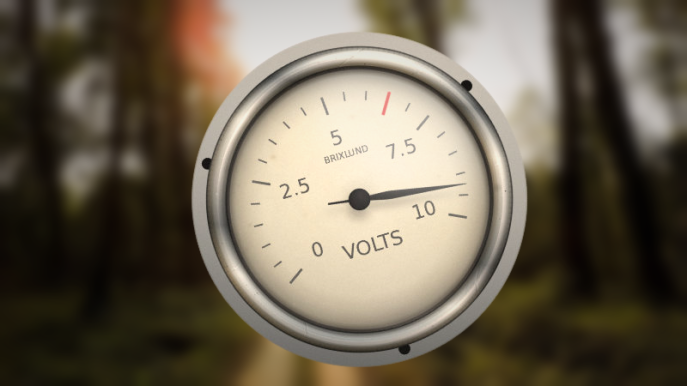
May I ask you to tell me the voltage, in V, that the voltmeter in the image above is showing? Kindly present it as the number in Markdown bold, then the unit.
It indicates **9.25** V
